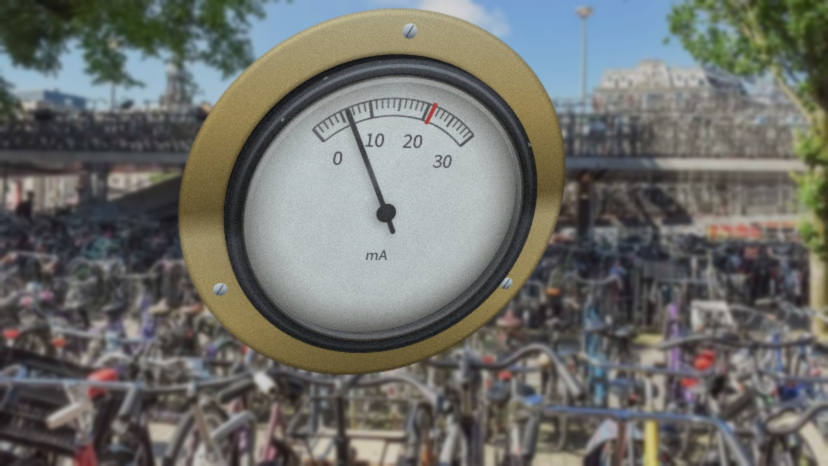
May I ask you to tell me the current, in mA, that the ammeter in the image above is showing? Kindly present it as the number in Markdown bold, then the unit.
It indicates **6** mA
